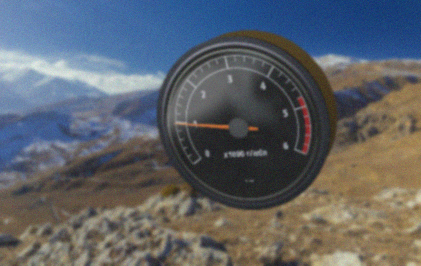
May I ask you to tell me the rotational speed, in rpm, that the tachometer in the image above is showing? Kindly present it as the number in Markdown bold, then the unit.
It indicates **1000** rpm
